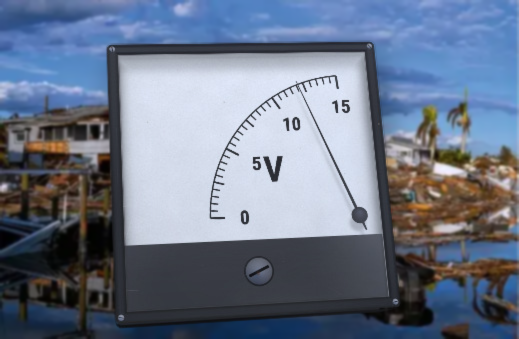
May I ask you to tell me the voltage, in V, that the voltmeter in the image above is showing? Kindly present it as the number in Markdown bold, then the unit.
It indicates **12** V
